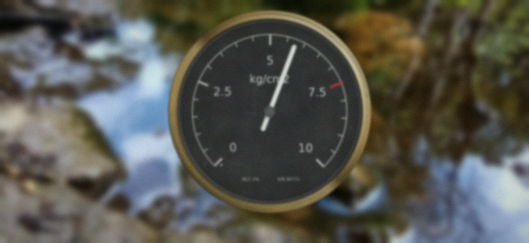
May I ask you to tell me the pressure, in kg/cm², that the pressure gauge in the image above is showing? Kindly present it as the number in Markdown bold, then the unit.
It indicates **5.75** kg/cm²
